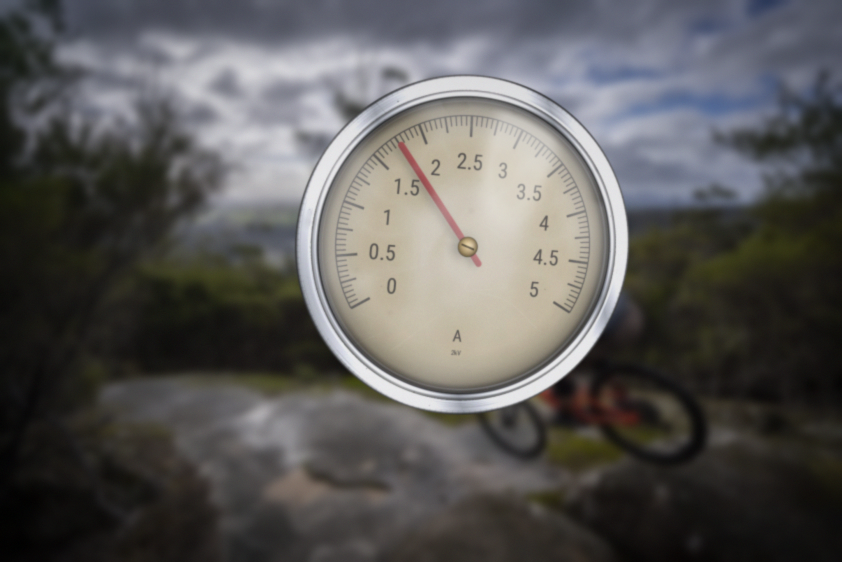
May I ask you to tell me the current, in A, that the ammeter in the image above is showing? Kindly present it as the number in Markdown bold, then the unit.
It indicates **1.75** A
